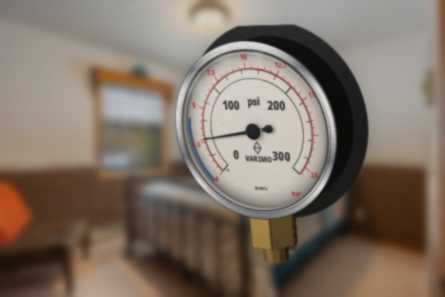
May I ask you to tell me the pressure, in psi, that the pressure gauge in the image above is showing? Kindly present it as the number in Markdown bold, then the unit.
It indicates **40** psi
